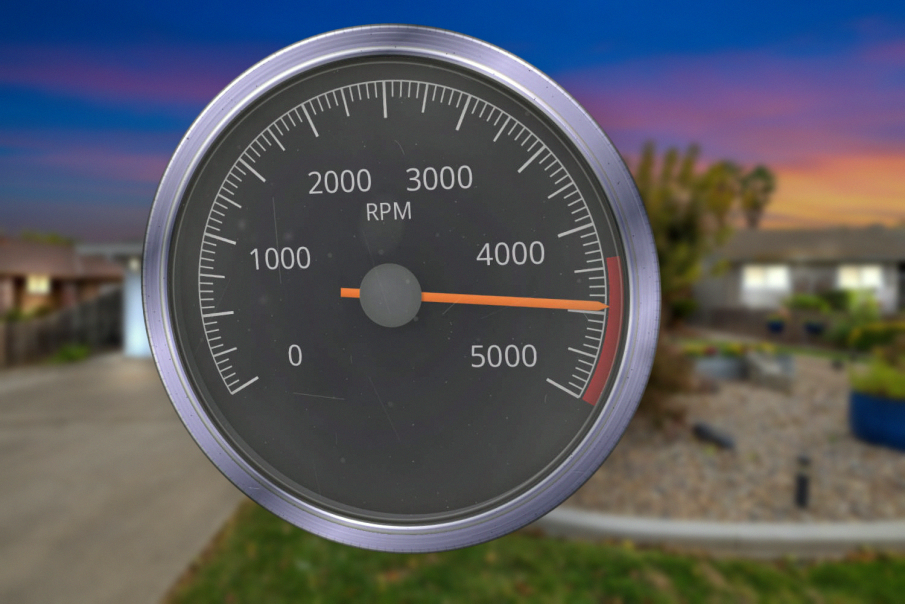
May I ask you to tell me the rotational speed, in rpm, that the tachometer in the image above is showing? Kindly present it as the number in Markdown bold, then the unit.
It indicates **4450** rpm
